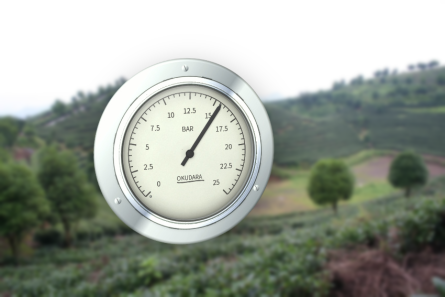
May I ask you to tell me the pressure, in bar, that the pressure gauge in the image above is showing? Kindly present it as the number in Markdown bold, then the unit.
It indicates **15.5** bar
